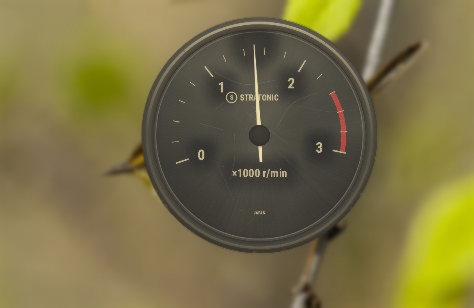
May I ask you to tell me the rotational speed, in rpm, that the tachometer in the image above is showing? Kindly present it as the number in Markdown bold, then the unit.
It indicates **1500** rpm
